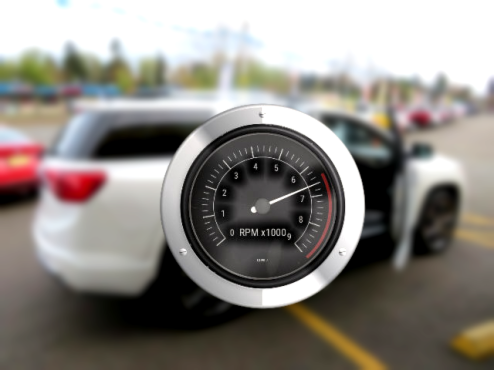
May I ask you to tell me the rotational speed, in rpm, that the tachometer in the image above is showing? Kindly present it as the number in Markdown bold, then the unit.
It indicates **6600** rpm
